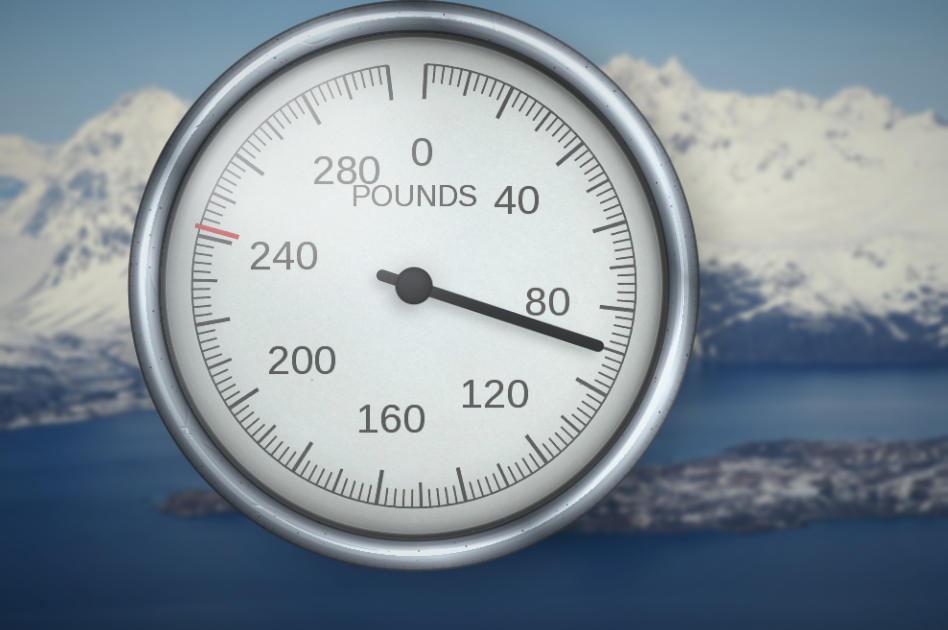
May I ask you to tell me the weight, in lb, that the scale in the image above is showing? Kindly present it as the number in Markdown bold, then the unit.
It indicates **90** lb
